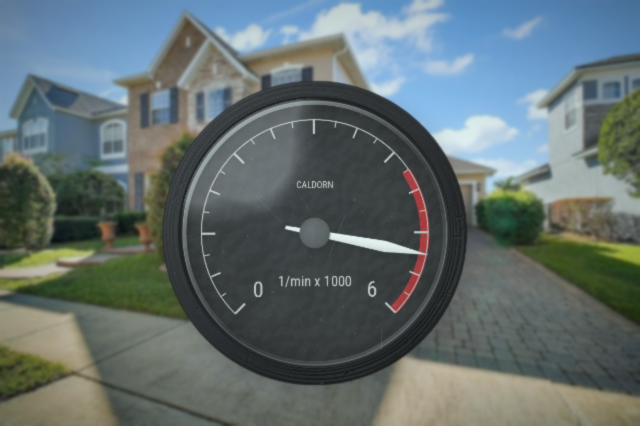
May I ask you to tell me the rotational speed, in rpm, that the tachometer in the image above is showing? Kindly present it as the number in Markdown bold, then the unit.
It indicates **5250** rpm
